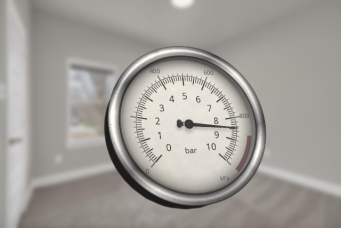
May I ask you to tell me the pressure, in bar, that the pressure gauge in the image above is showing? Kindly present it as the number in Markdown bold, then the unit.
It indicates **8.5** bar
